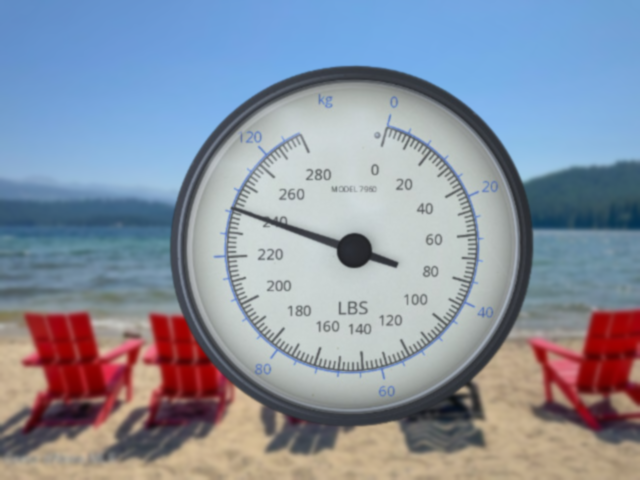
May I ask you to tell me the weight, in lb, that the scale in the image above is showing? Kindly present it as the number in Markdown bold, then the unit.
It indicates **240** lb
